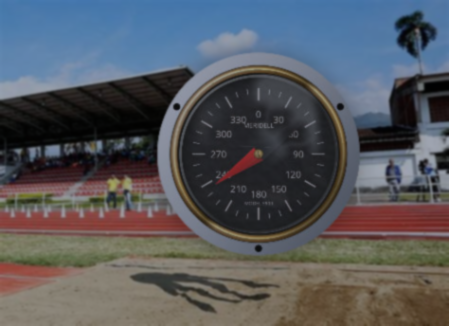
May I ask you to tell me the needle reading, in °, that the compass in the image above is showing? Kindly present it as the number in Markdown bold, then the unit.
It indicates **235** °
